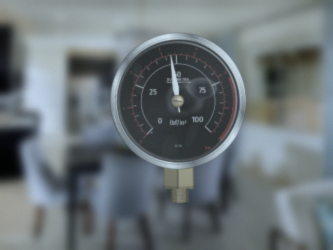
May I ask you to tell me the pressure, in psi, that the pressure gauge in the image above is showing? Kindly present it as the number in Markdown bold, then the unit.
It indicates **47.5** psi
